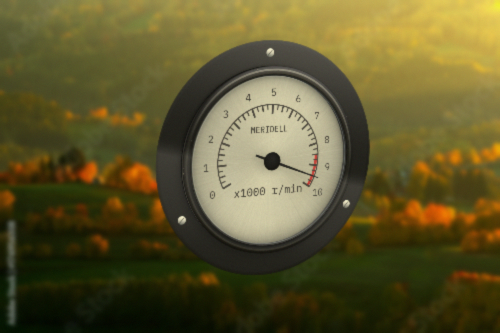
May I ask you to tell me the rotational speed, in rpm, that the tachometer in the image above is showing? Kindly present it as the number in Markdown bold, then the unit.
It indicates **9500** rpm
